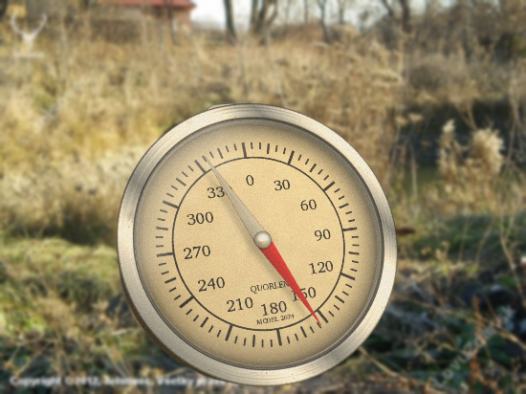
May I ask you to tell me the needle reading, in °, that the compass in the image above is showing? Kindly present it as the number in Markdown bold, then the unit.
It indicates **155** °
